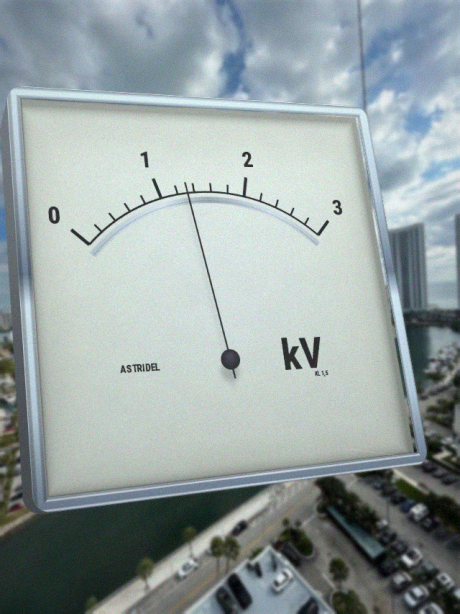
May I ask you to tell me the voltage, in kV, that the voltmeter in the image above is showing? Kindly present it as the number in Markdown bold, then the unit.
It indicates **1.3** kV
